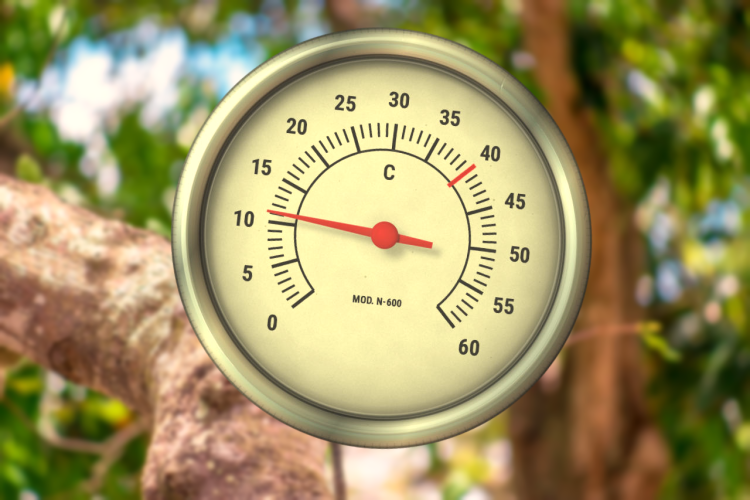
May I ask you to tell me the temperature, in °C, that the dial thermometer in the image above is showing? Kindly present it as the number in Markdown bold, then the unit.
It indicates **11** °C
